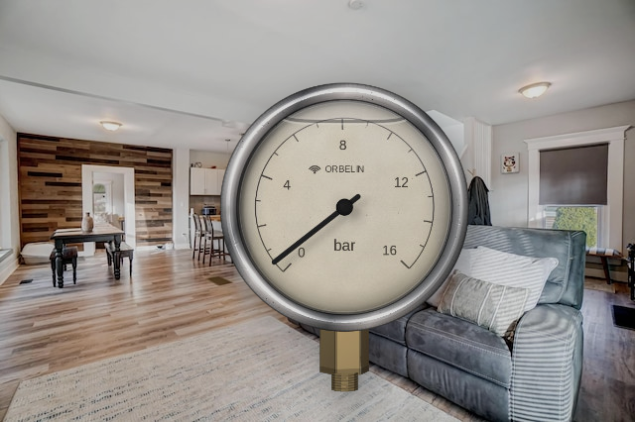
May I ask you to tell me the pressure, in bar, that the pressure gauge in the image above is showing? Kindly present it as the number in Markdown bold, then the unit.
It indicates **0.5** bar
